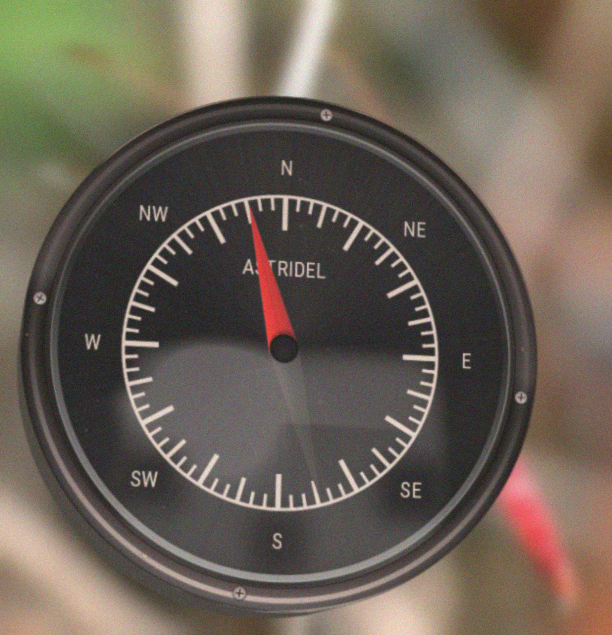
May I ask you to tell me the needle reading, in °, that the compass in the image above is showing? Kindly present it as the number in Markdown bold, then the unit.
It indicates **345** °
